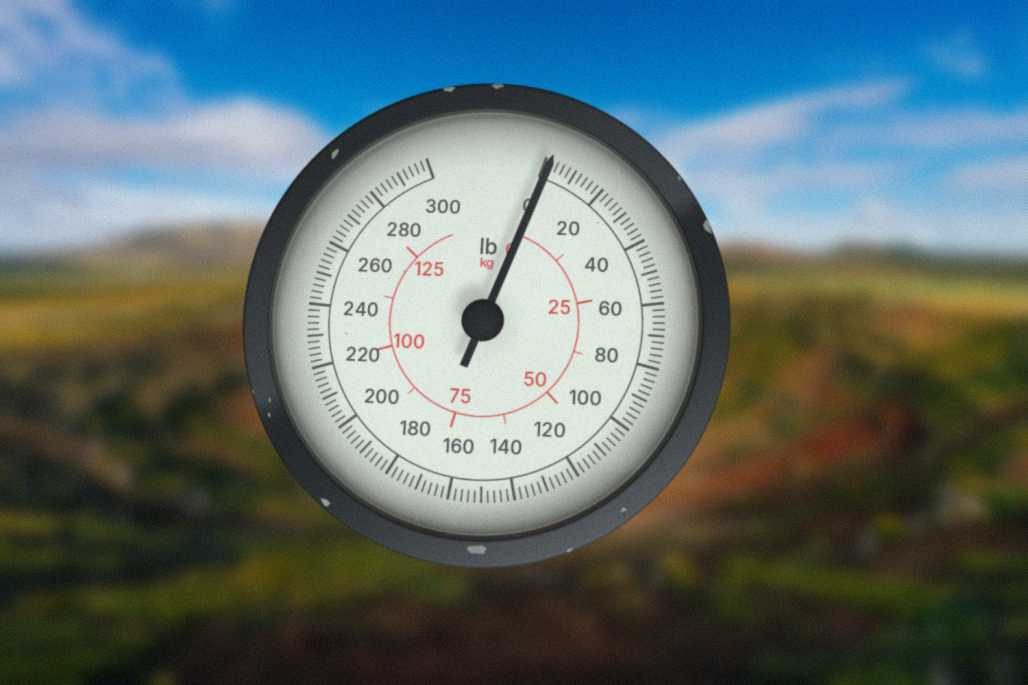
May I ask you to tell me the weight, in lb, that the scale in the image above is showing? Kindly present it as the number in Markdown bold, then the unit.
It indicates **2** lb
